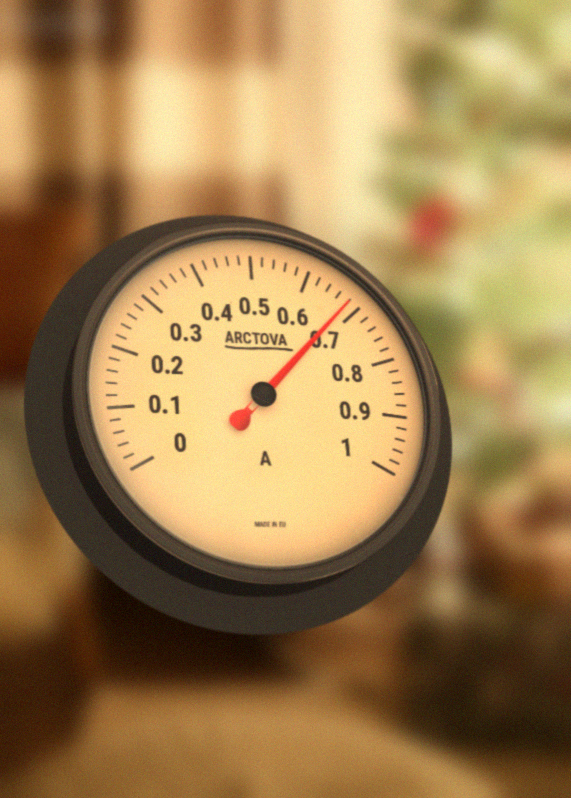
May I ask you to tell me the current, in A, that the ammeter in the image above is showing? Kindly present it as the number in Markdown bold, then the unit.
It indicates **0.68** A
